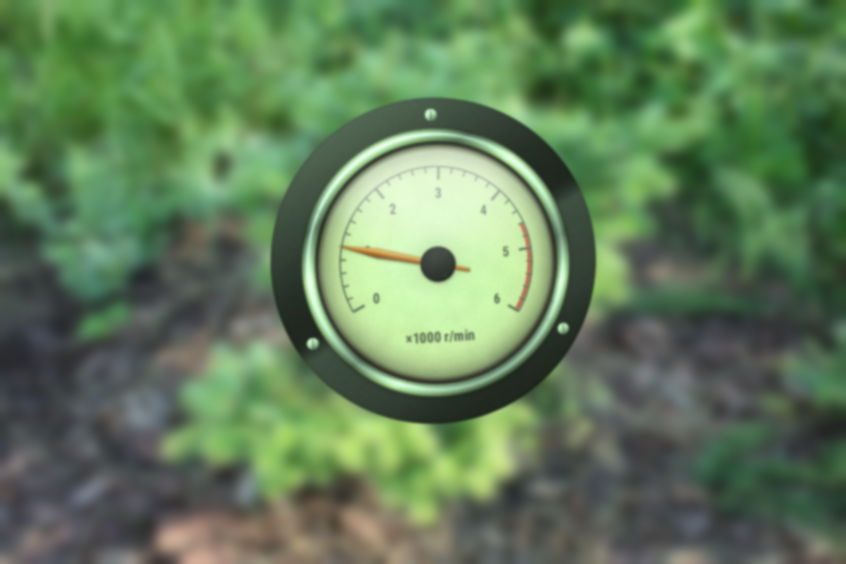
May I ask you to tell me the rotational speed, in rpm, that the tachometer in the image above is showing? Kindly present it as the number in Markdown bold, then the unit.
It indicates **1000** rpm
